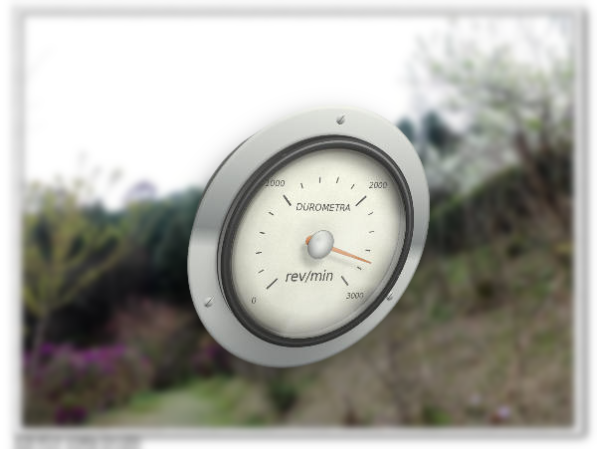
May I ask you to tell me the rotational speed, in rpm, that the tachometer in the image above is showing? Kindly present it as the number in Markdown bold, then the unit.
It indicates **2700** rpm
